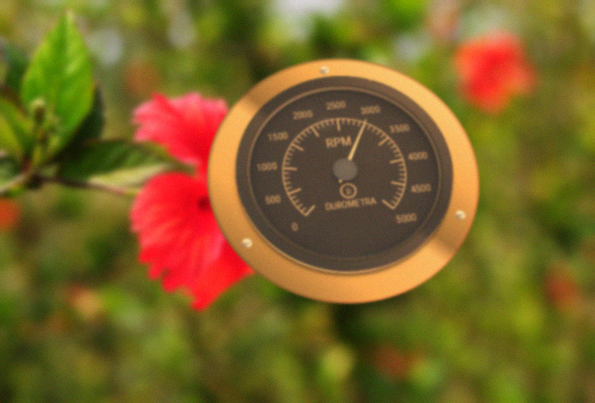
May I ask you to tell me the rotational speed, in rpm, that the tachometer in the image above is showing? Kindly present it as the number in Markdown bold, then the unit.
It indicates **3000** rpm
